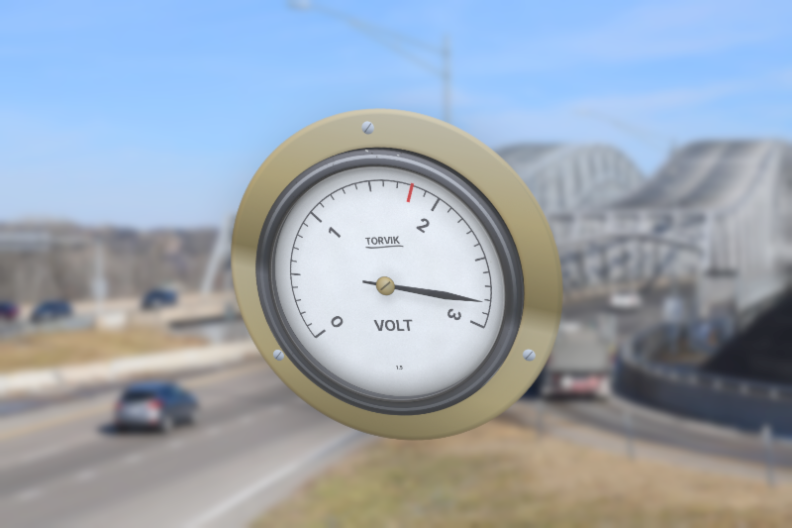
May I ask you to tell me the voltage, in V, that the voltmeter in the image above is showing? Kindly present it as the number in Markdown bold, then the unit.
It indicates **2.8** V
